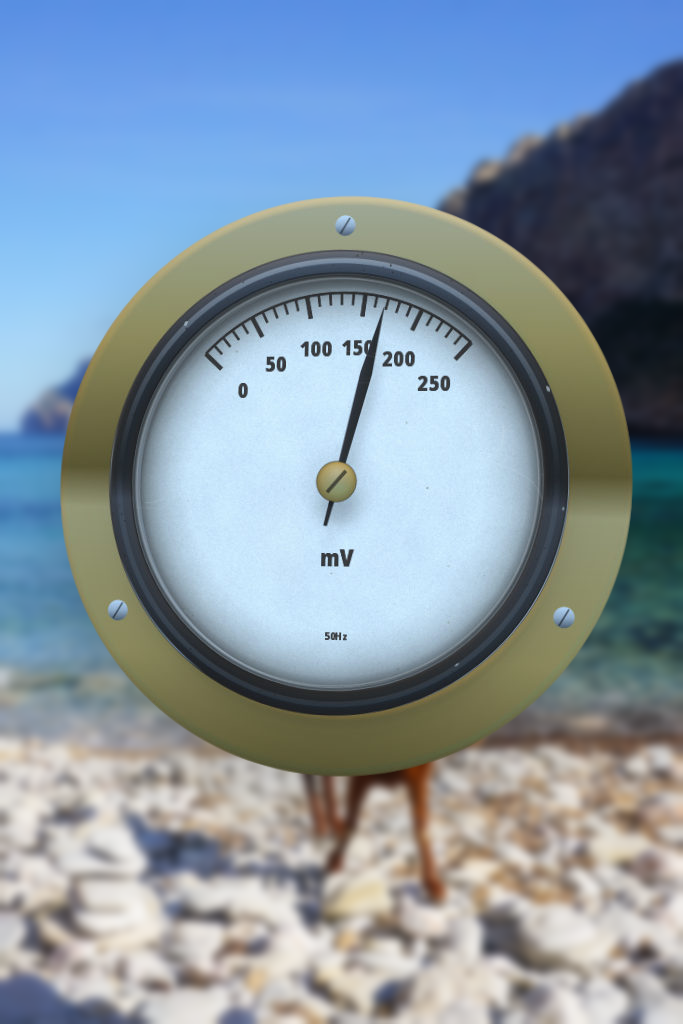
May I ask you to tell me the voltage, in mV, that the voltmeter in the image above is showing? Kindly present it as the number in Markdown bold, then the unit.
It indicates **170** mV
